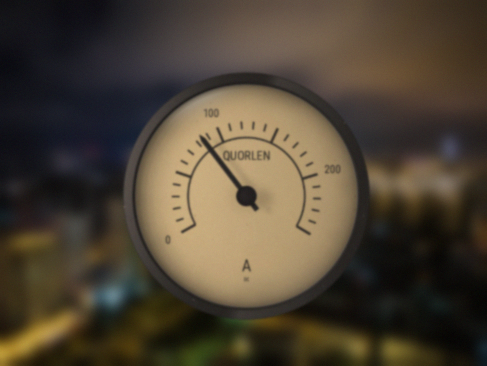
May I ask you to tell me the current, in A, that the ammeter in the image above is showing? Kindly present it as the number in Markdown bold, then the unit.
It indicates **85** A
